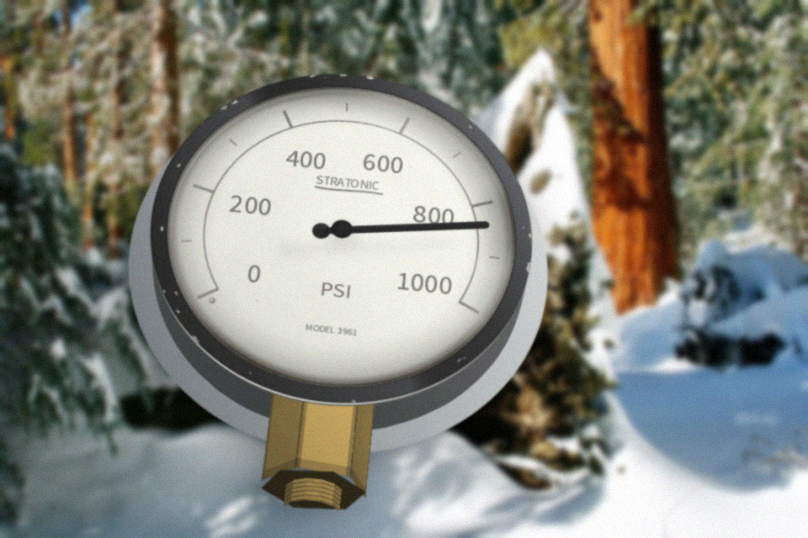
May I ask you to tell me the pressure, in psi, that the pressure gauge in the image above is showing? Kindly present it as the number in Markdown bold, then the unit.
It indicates **850** psi
